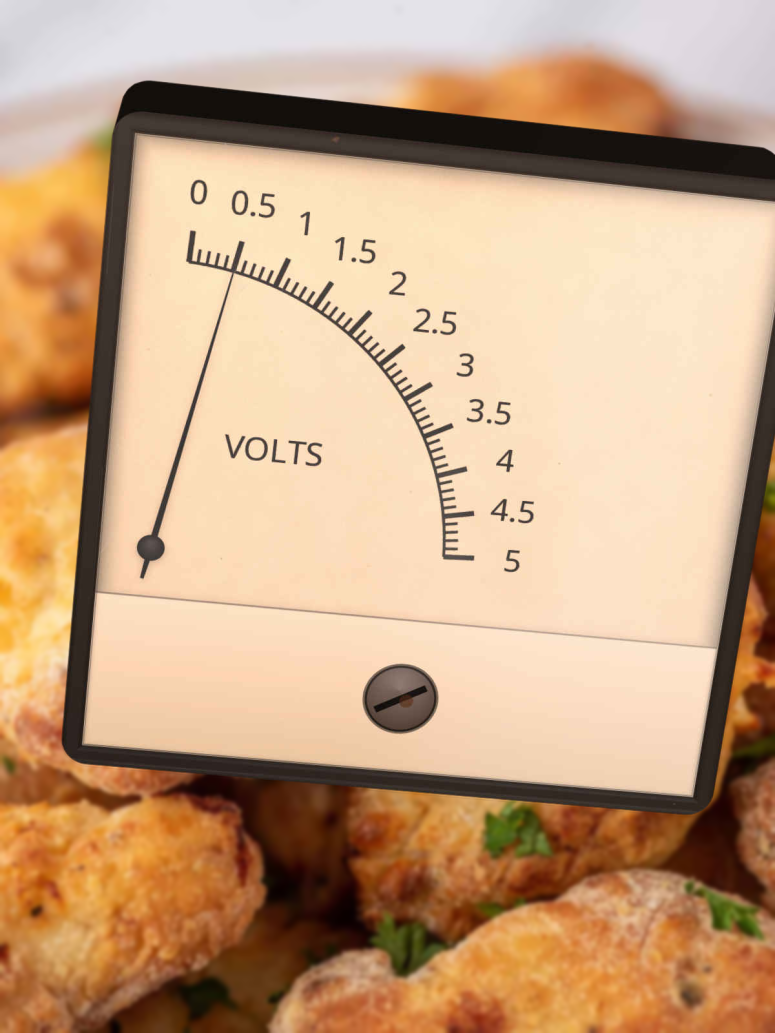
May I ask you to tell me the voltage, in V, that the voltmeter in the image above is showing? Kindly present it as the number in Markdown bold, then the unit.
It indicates **0.5** V
